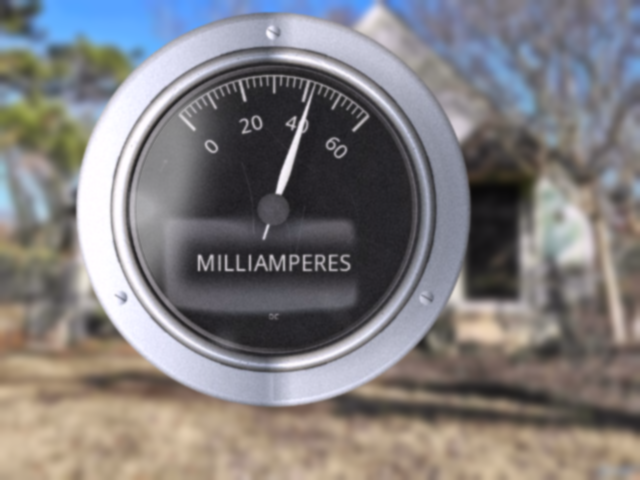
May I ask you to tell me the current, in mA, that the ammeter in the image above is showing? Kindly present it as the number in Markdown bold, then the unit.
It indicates **42** mA
